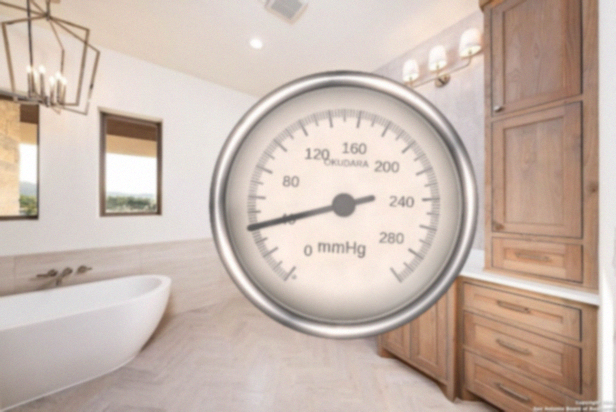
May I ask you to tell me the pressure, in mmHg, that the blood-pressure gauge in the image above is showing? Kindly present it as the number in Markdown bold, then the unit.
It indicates **40** mmHg
